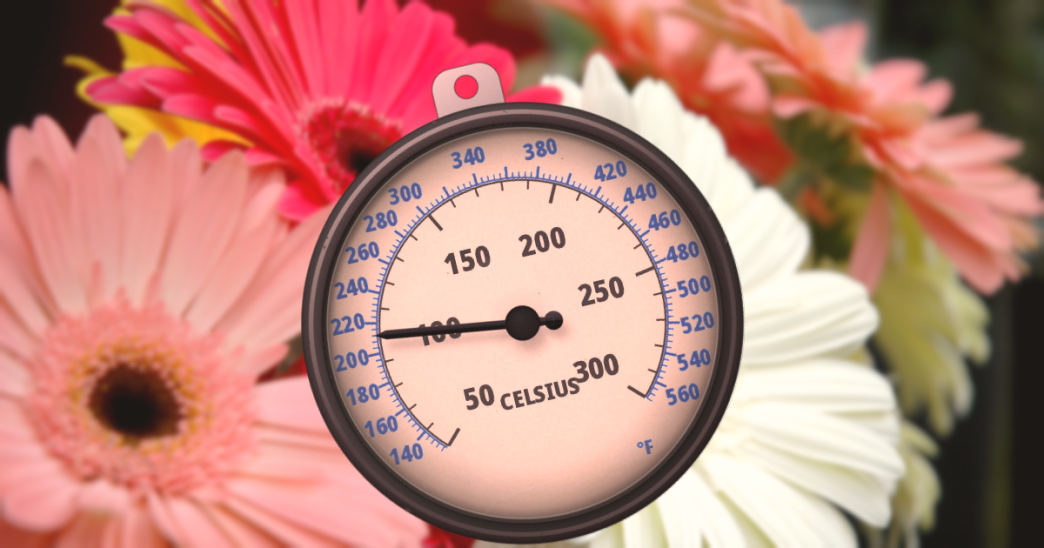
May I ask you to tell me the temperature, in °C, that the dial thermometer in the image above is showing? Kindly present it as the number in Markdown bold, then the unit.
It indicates **100** °C
